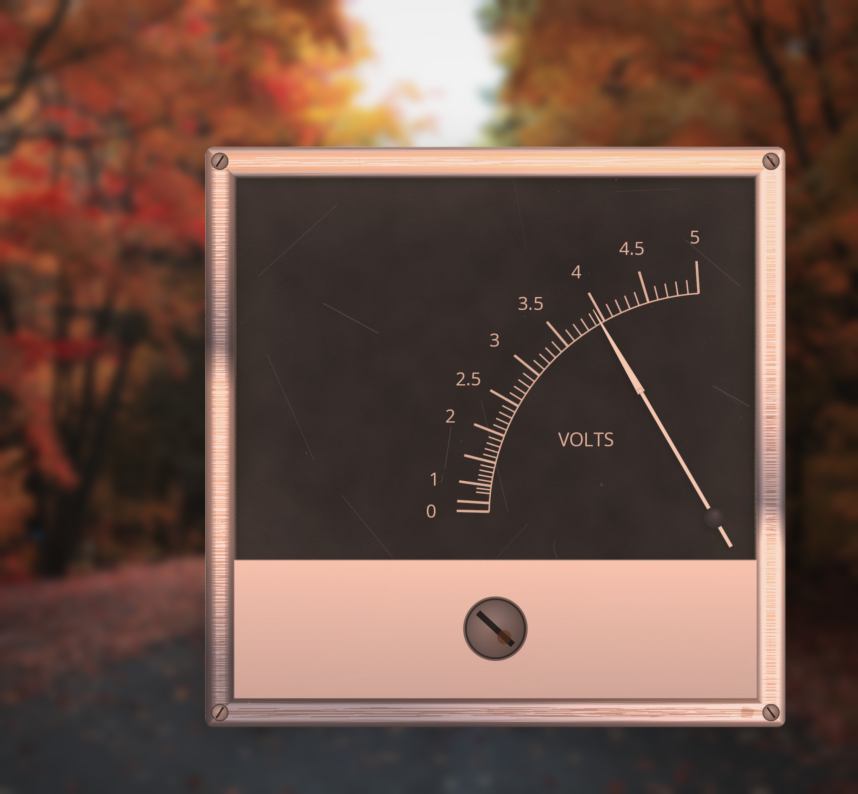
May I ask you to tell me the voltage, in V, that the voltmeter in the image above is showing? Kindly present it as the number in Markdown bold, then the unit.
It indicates **3.95** V
